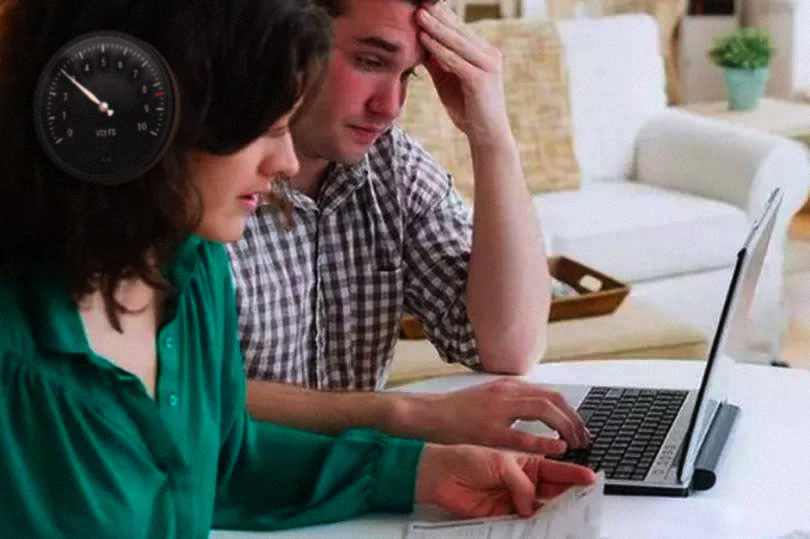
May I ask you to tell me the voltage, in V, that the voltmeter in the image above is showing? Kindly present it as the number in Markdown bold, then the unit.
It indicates **3** V
